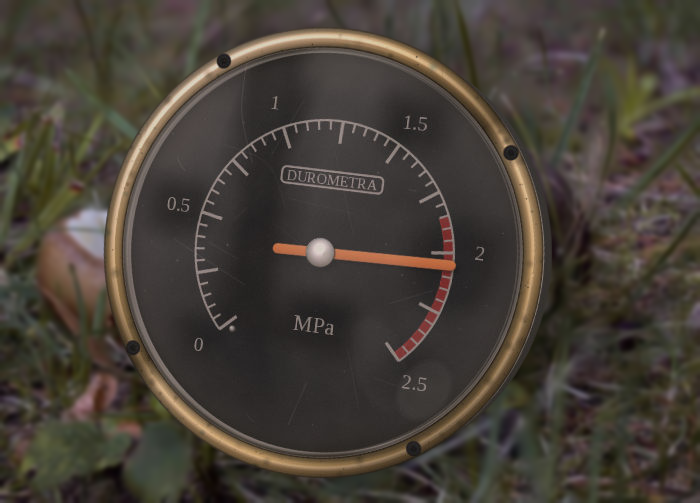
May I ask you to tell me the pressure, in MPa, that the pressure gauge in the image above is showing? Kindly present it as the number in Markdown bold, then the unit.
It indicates **2.05** MPa
